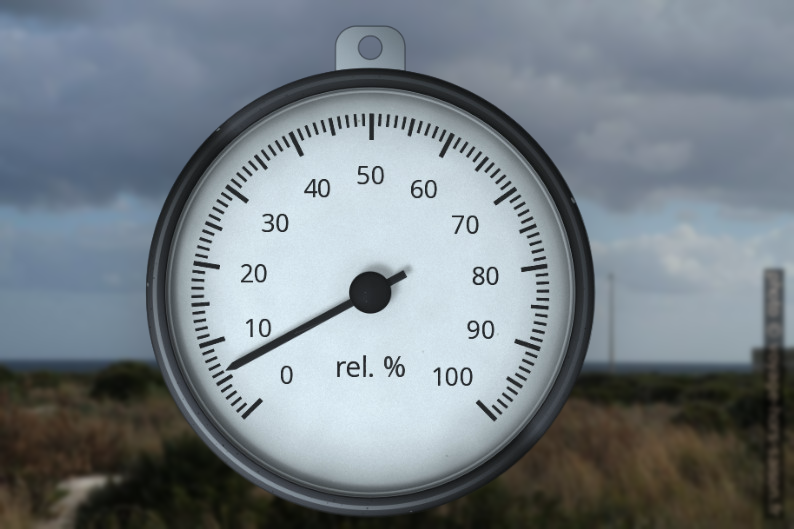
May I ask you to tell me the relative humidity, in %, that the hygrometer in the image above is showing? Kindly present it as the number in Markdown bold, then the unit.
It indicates **6** %
